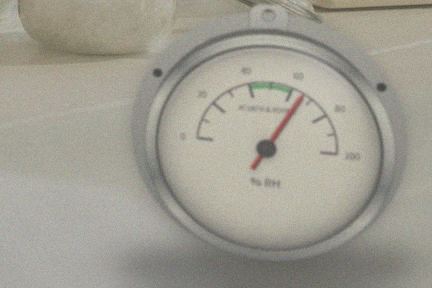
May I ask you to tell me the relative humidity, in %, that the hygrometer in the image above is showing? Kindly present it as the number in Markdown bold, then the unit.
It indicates **65** %
